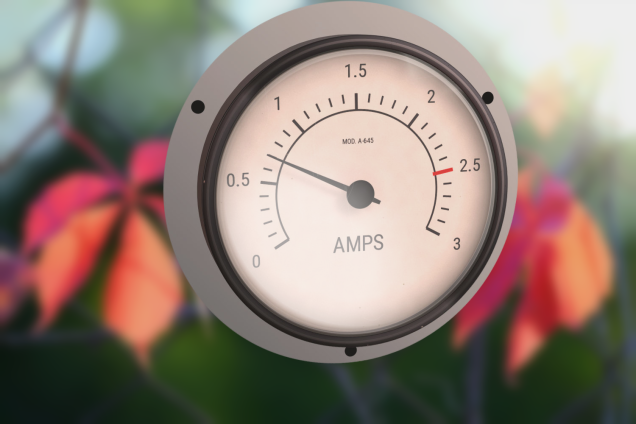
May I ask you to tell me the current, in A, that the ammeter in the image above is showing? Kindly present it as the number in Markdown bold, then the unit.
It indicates **0.7** A
